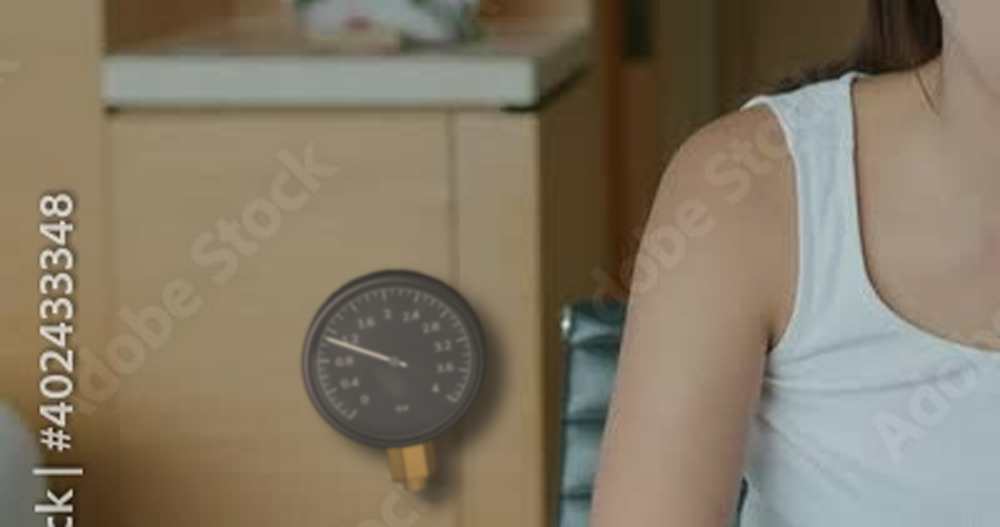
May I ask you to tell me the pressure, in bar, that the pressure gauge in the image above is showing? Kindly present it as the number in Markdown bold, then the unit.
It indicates **1.1** bar
